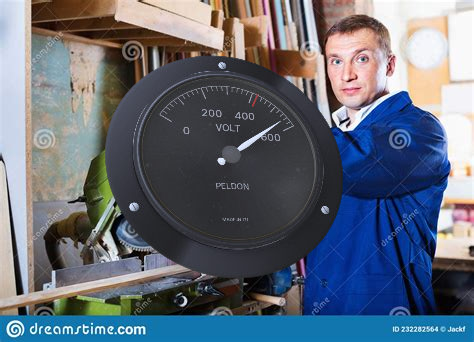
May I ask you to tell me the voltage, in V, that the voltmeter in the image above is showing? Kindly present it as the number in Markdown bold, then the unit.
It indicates **560** V
